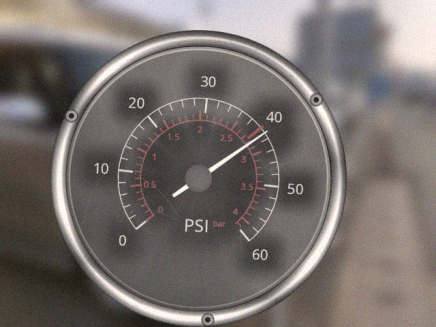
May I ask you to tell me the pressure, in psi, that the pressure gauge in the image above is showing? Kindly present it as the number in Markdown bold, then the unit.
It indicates **41** psi
